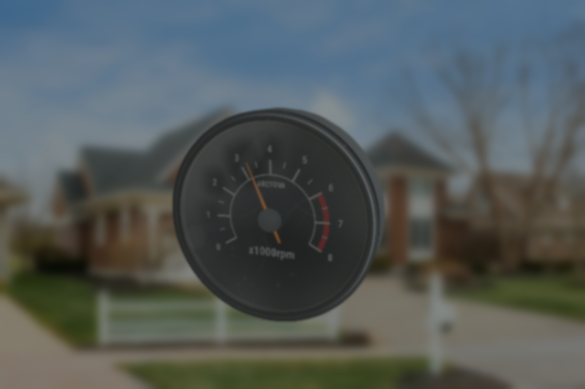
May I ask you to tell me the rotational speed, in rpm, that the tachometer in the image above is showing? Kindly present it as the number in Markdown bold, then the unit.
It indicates **3250** rpm
